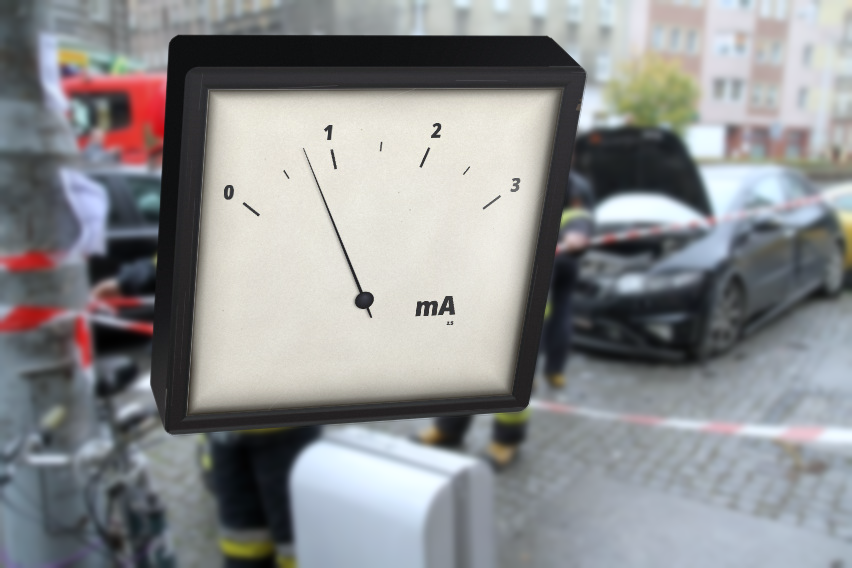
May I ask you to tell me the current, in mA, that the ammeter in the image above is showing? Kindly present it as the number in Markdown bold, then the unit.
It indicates **0.75** mA
